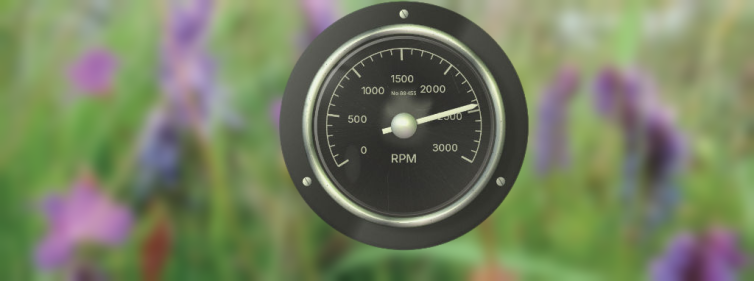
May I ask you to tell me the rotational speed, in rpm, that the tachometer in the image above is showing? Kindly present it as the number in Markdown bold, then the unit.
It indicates **2450** rpm
